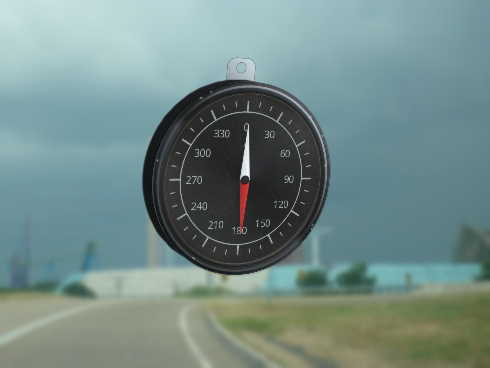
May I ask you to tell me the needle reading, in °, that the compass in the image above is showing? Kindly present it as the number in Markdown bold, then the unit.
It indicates **180** °
